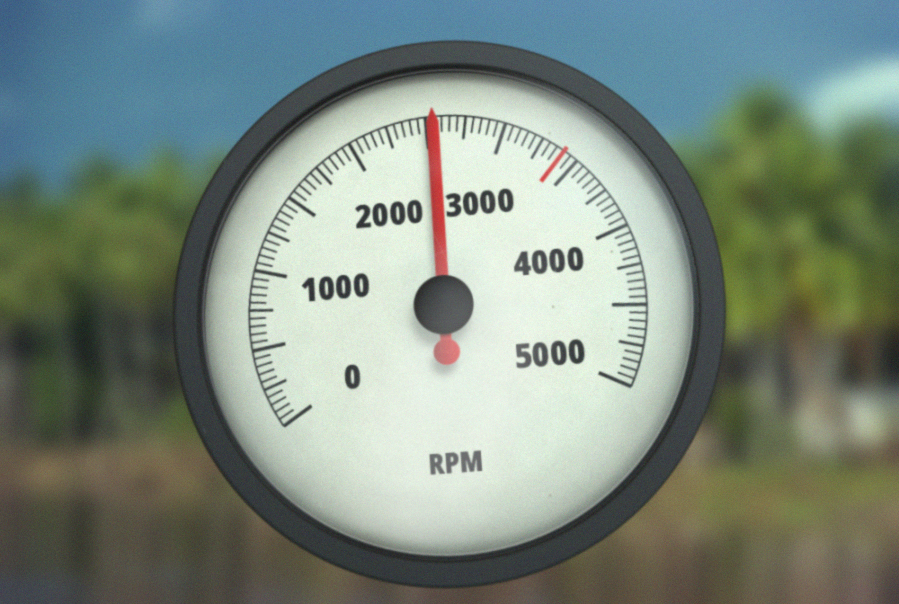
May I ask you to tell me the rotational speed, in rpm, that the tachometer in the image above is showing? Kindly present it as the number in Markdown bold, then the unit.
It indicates **2550** rpm
